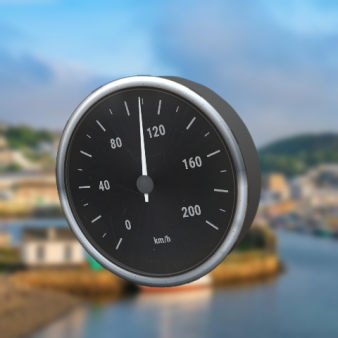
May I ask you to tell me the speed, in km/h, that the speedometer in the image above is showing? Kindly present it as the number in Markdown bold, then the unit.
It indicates **110** km/h
